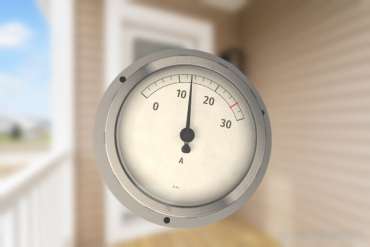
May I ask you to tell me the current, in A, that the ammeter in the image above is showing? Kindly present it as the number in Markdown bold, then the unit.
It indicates **13** A
